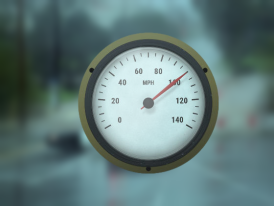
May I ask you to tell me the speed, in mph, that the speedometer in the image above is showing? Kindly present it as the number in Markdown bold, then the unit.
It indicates **100** mph
